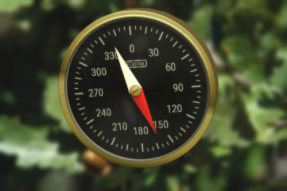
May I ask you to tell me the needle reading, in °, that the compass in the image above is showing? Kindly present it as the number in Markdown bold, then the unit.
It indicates **160** °
